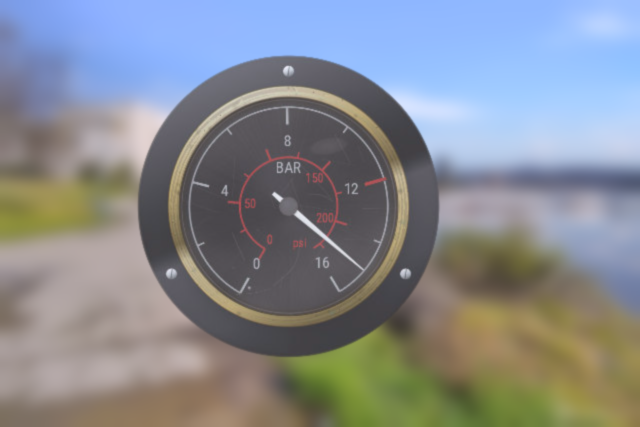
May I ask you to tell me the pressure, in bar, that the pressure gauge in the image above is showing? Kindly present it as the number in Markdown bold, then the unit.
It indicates **15** bar
